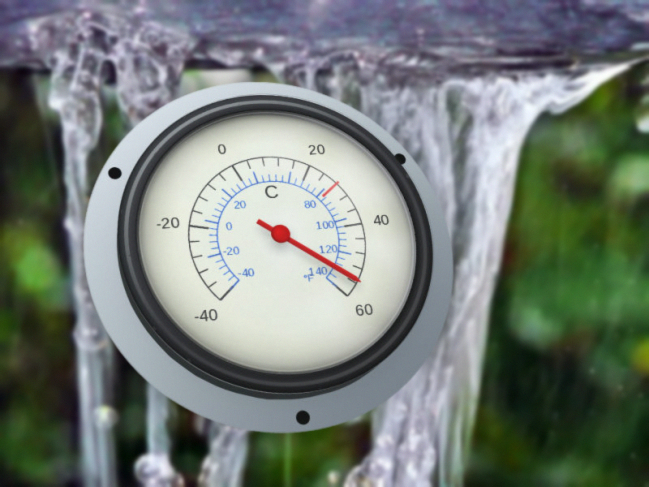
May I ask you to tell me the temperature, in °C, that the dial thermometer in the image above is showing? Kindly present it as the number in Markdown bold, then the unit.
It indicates **56** °C
